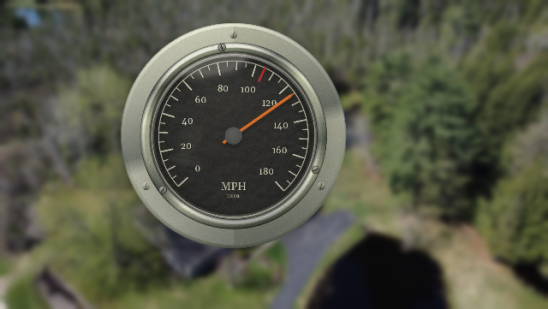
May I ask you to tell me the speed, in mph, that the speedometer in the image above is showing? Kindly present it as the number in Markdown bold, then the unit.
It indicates **125** mph
